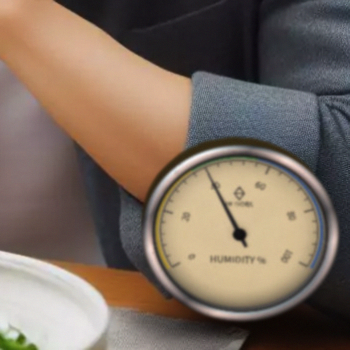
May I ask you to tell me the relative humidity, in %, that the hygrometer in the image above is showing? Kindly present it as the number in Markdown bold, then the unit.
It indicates **40** %
